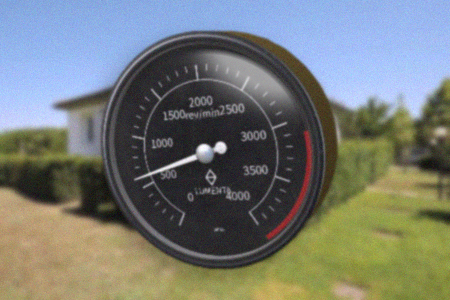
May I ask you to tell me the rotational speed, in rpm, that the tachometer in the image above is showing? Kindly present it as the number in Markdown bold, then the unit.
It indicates **600** rpm
